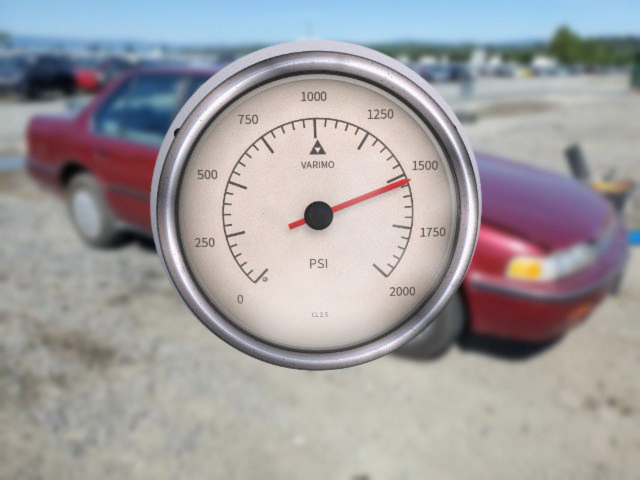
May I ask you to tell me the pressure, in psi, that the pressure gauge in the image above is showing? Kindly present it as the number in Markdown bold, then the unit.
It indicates **1525** psi
